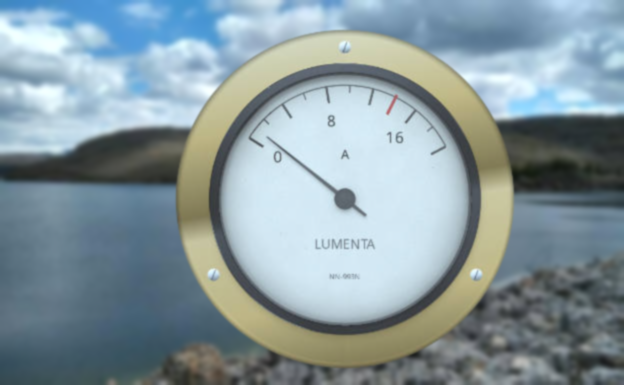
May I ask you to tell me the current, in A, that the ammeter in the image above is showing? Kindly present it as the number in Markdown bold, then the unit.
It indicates **1** A
